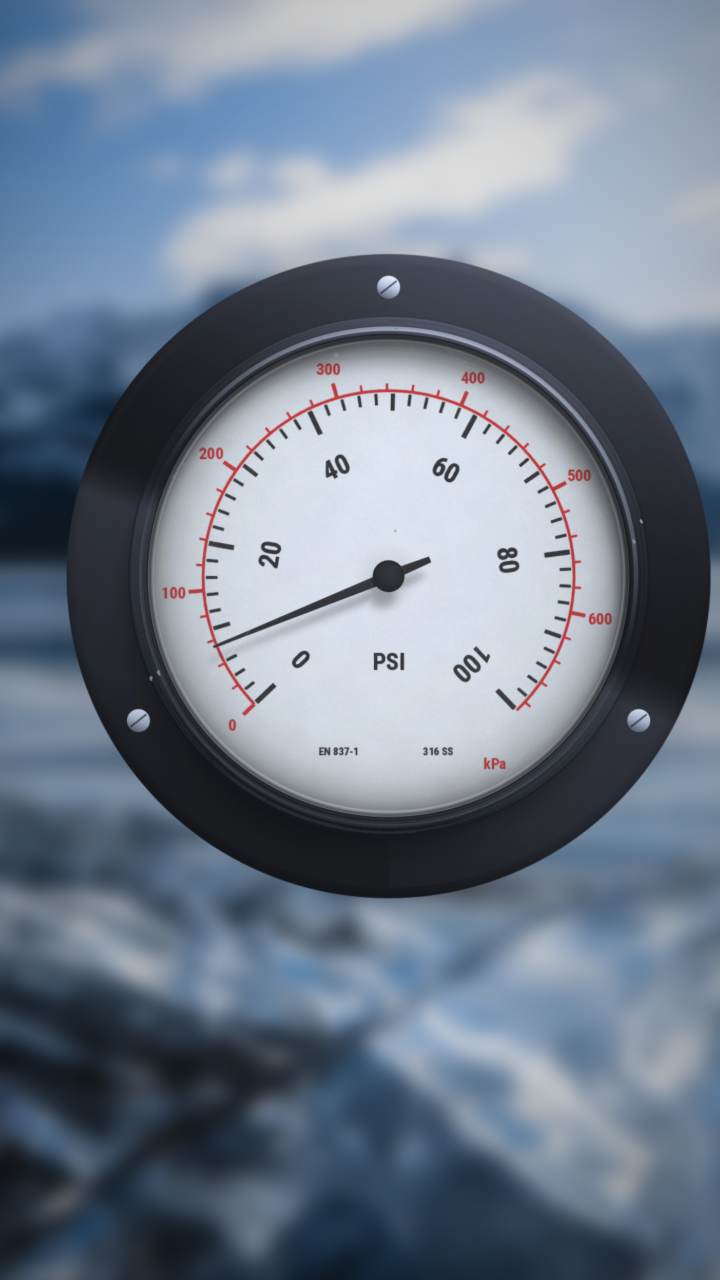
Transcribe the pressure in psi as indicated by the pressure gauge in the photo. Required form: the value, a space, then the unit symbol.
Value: 8 psi
